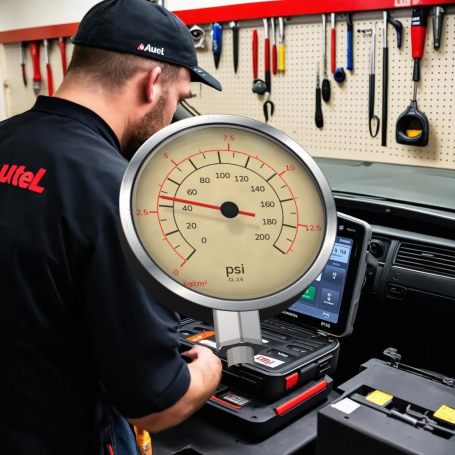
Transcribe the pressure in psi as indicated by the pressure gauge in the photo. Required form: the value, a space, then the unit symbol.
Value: 45 psi
